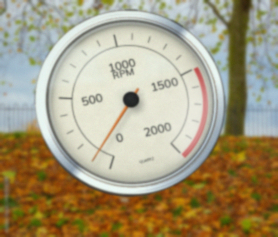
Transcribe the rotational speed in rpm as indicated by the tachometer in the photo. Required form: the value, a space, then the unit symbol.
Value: 100 rpm
